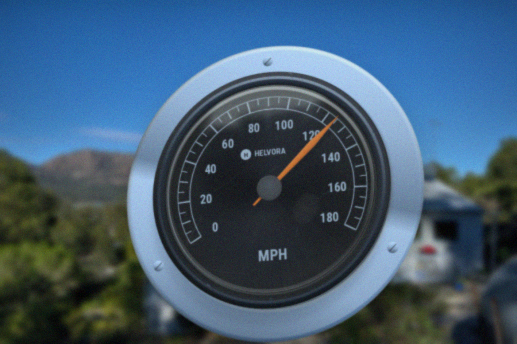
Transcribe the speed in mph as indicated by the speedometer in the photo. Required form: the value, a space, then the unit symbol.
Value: 125 mph
